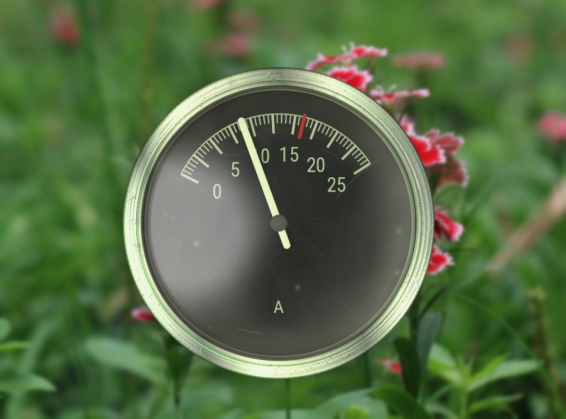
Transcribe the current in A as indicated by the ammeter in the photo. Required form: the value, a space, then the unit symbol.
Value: 9 A
